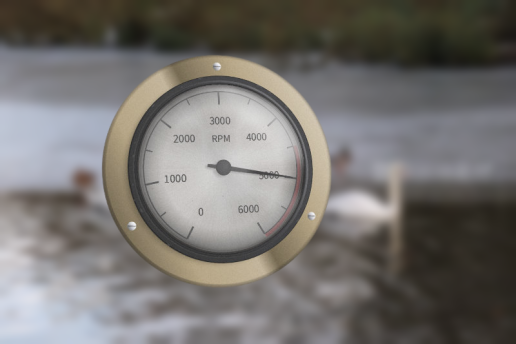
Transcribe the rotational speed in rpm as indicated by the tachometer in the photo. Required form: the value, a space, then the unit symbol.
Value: 5000 rpm
